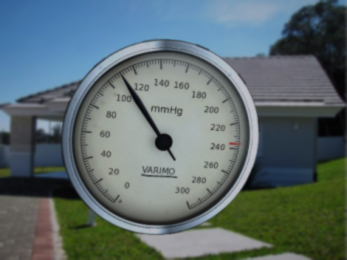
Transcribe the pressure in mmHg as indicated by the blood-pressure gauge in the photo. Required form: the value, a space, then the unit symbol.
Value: 110 mmHg
